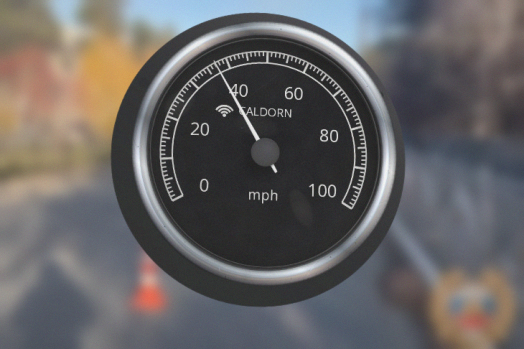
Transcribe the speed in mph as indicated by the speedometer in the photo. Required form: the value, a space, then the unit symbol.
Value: 37 mph
